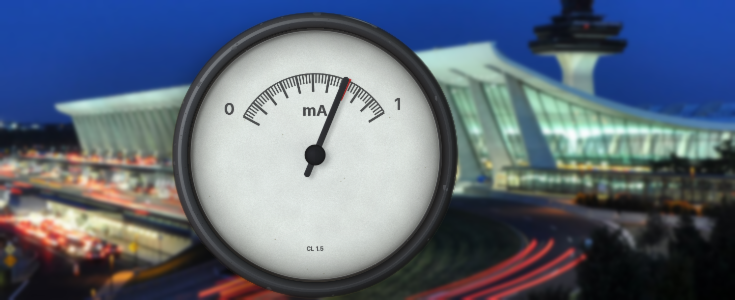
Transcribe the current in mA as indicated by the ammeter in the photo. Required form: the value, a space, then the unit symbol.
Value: 0.7 mA
